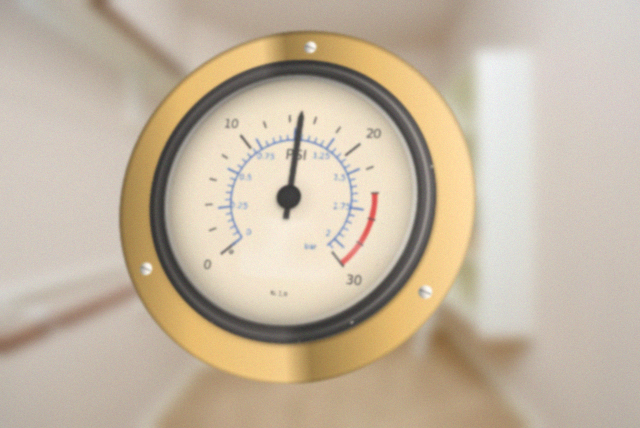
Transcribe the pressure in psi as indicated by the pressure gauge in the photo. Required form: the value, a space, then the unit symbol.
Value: 15 psi
